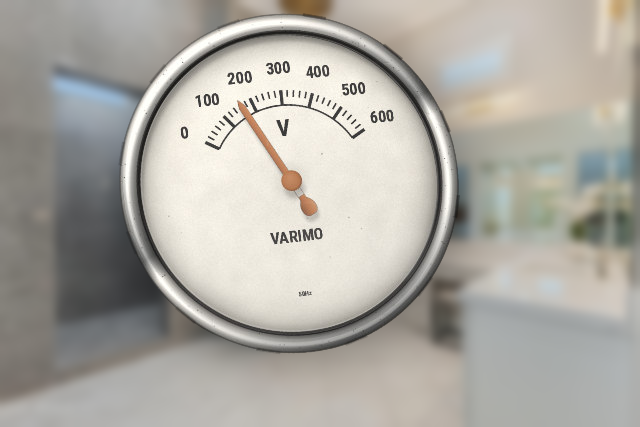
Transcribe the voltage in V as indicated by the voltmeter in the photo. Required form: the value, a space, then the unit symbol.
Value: 160 V
